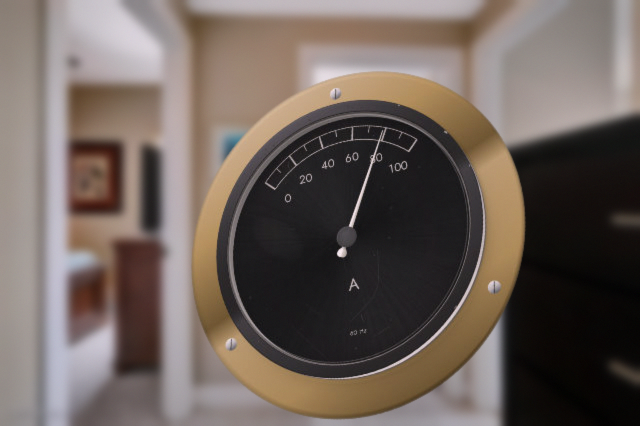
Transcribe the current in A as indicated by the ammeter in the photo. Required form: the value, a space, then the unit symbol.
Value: 80 A
